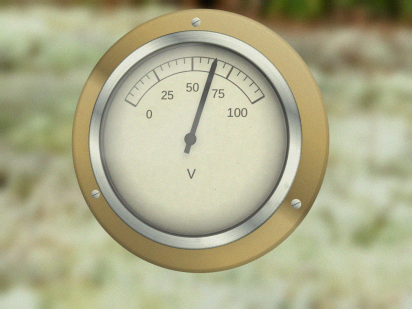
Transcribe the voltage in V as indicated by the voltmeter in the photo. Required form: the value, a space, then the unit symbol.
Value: 65 V
